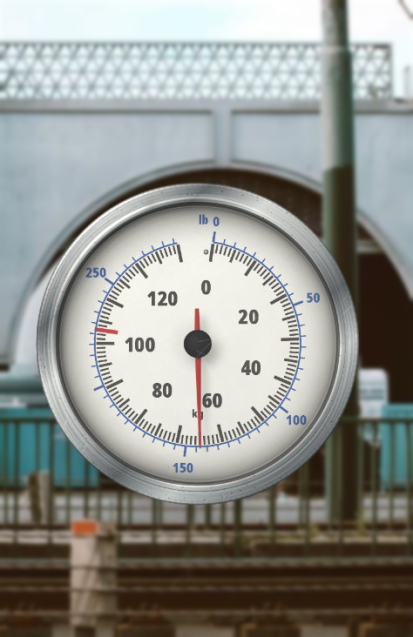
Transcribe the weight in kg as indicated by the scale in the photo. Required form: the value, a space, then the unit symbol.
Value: 65 kg
